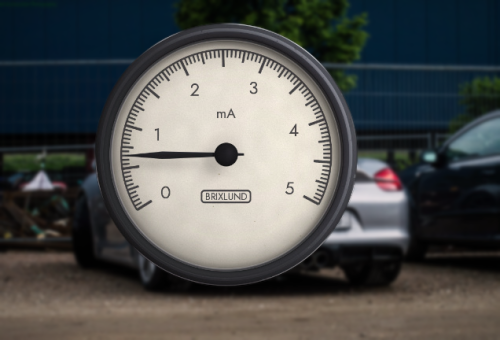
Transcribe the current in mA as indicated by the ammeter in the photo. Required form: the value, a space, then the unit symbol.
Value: 0.65 mA
